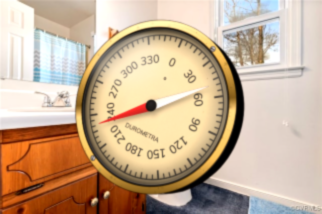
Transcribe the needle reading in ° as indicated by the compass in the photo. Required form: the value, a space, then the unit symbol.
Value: 230 °
